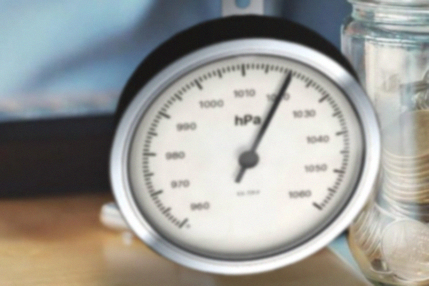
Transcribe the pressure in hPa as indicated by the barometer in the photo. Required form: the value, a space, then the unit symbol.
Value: 1020 hPa
